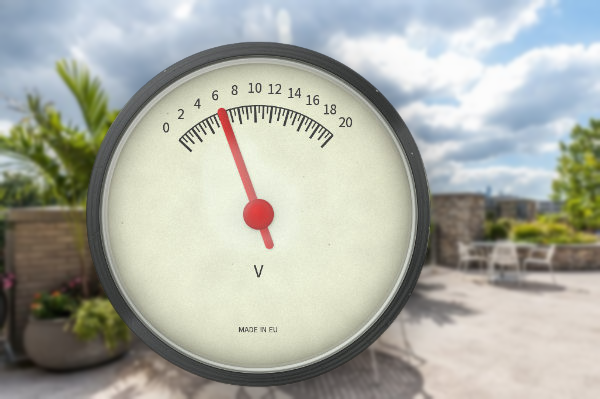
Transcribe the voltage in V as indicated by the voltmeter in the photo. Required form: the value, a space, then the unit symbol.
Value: 6 V
